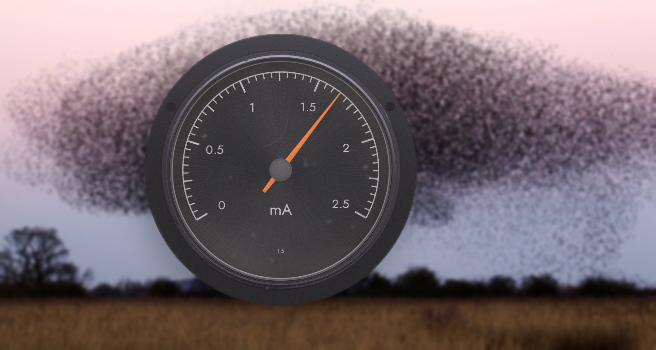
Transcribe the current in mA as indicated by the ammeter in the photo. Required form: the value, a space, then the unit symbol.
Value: 1.65 mA
